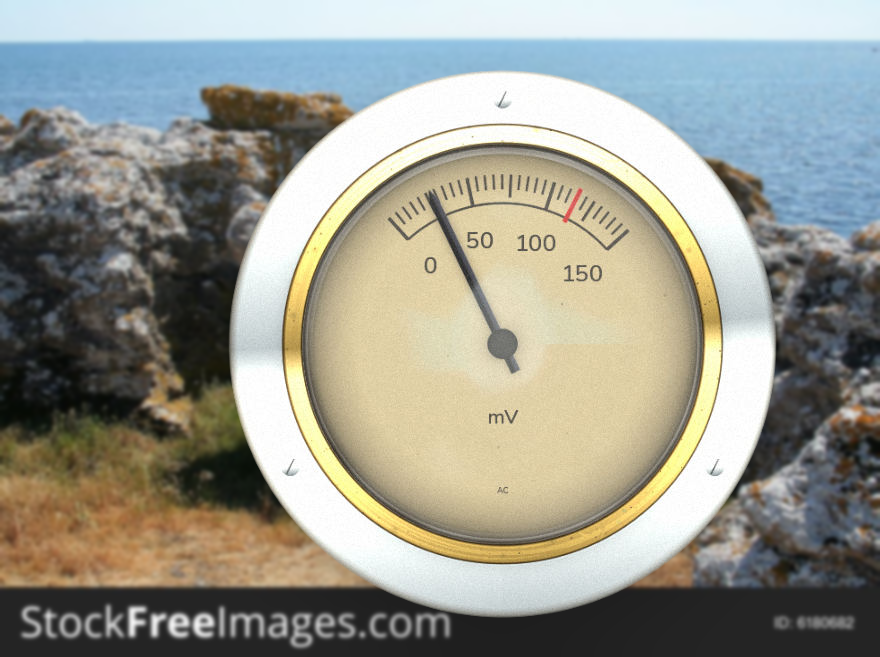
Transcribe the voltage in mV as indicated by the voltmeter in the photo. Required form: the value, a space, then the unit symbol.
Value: 27.5 mV
